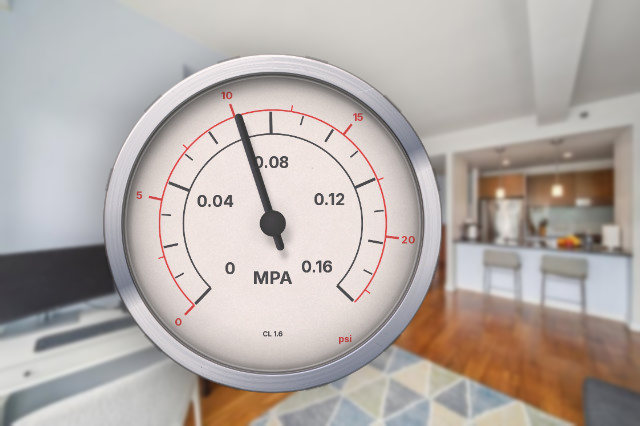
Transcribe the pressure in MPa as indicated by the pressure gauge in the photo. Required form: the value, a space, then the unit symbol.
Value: 0.07 MPa
